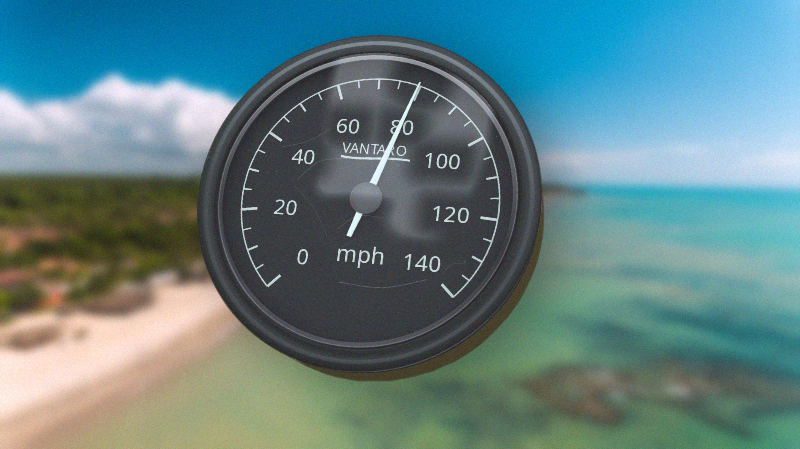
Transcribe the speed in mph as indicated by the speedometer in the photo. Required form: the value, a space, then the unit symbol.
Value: 80 mph
